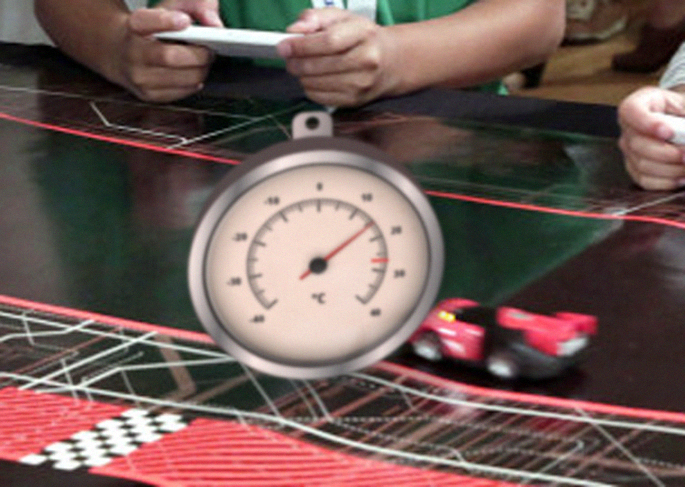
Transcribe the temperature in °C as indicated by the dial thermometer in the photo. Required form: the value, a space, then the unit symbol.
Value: 15 °C
